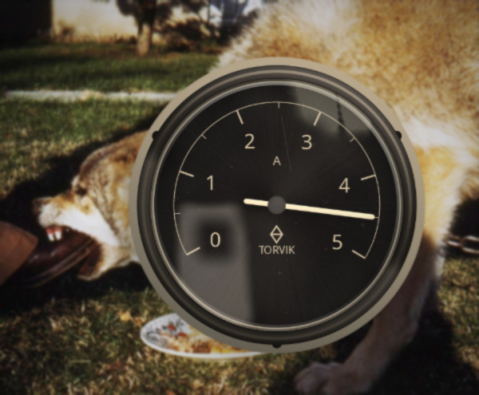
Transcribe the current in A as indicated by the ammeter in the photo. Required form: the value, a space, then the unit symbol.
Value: 4.5 A
